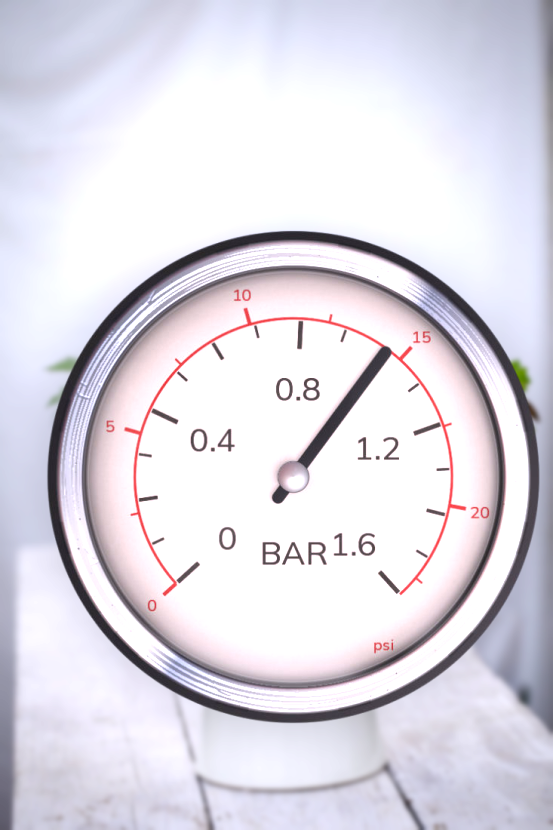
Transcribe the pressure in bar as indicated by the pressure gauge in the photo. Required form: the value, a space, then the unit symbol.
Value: 1 bar
